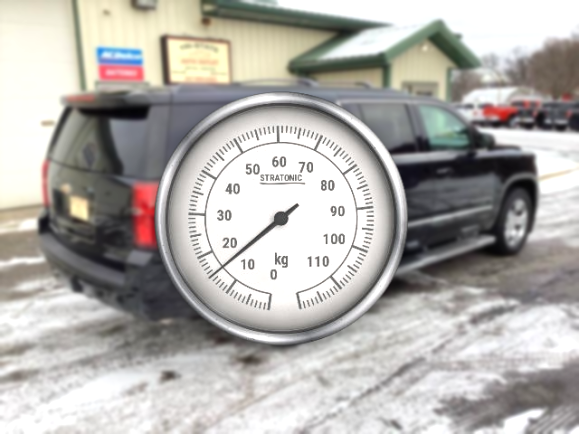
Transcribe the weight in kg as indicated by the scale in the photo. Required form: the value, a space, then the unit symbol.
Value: 15 kg
